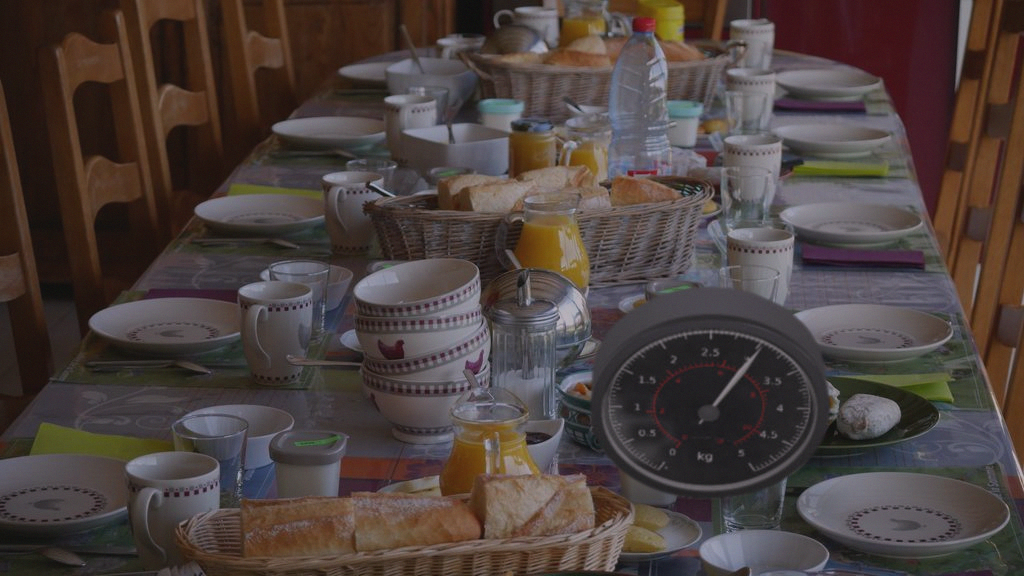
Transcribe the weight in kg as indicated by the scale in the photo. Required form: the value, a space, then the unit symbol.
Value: 3 kg
